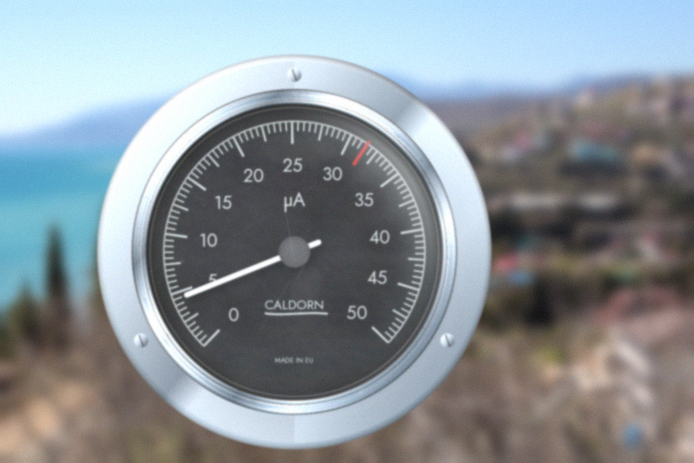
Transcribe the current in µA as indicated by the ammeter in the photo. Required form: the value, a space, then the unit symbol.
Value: 4.5 µA
